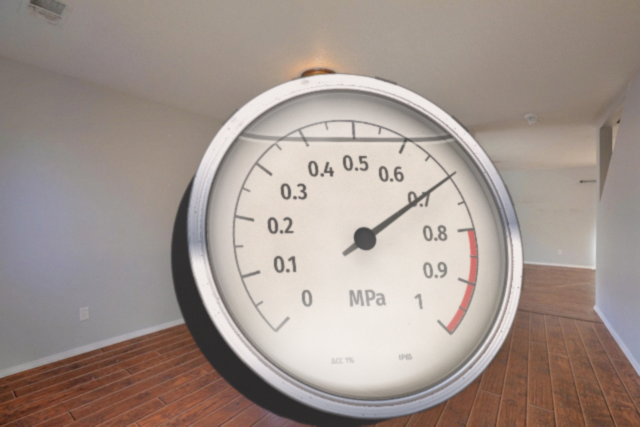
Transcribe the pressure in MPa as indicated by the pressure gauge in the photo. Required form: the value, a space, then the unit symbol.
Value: 0.7 MPa
